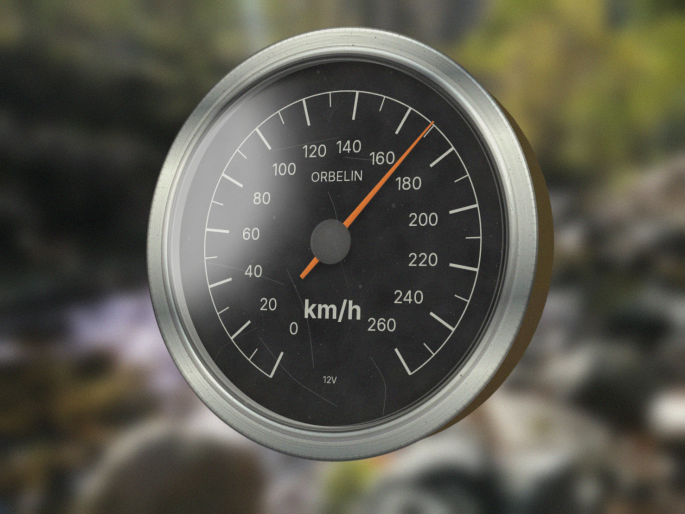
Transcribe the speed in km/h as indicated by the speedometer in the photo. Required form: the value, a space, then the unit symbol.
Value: 170 km/h
